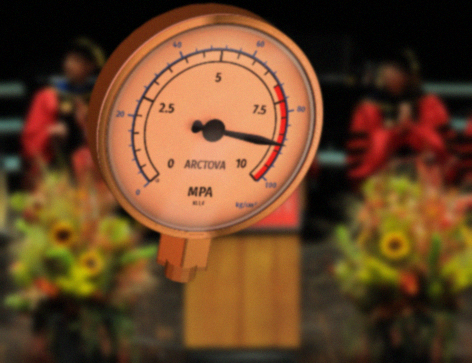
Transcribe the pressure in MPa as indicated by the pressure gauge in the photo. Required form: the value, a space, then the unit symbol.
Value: 8.75 MPa
